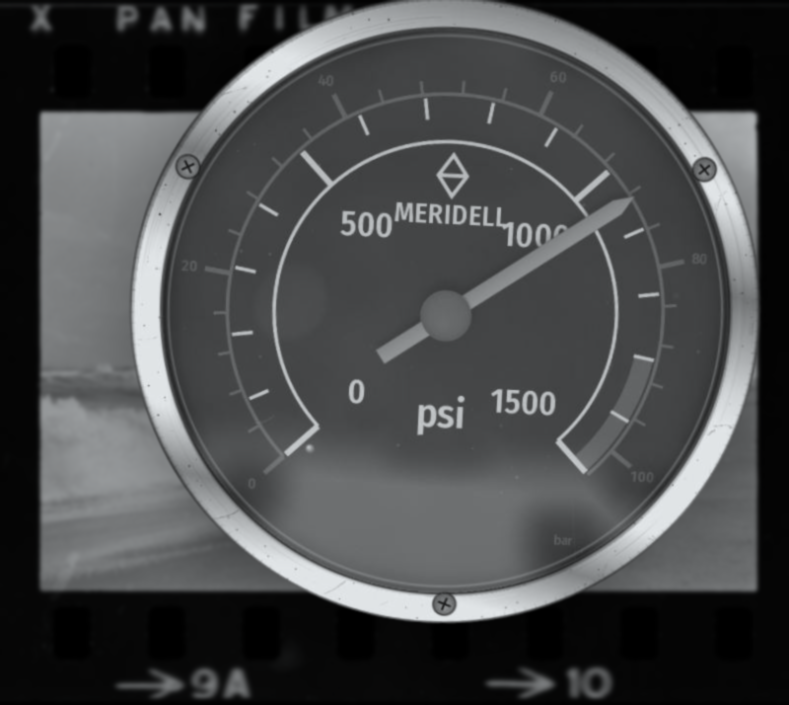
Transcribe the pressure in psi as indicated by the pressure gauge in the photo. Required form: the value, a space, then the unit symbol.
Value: 1050 psi
